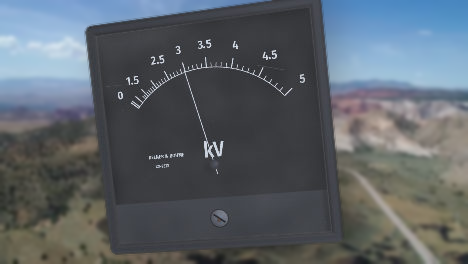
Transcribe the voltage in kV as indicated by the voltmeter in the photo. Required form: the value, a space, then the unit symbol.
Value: 3 kV
